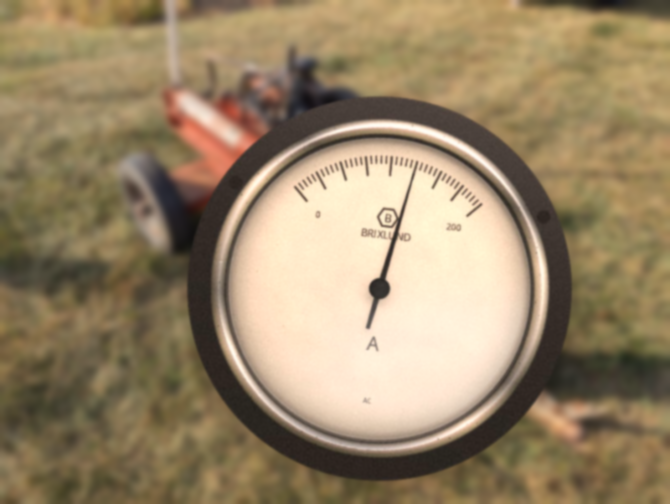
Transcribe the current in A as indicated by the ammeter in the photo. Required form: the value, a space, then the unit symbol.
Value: 125 A
